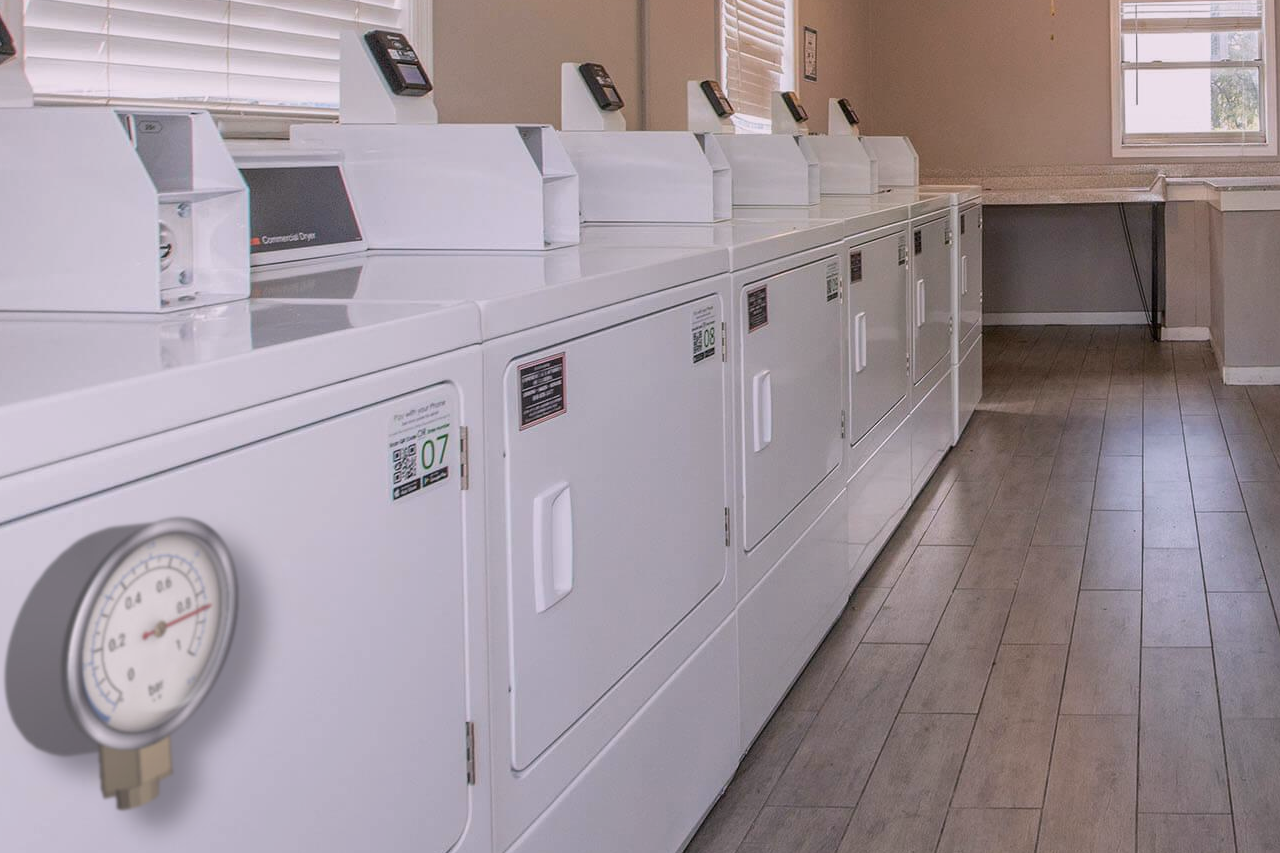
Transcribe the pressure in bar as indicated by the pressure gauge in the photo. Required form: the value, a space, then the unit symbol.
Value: 0.85 bar
